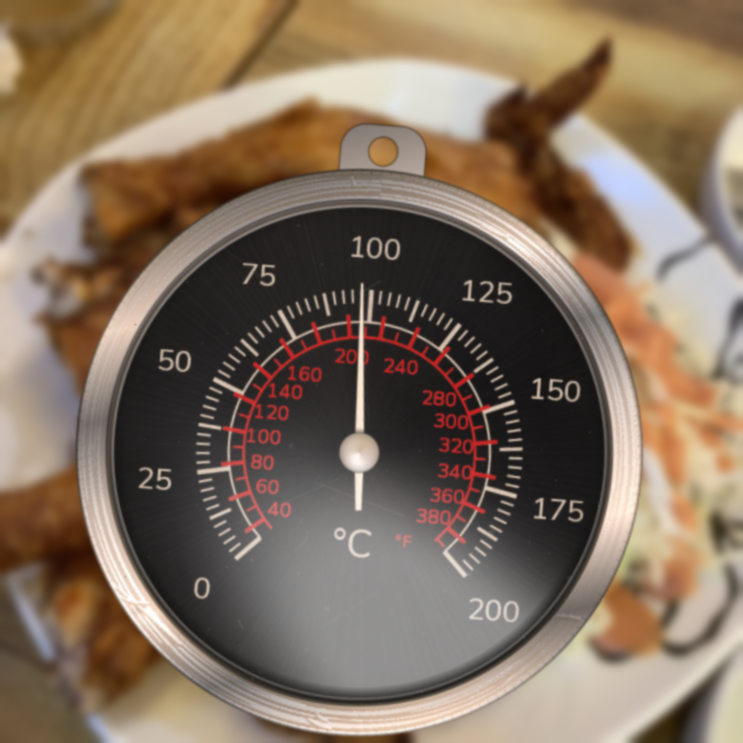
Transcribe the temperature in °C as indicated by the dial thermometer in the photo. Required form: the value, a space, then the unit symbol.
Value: 97.5 °C
